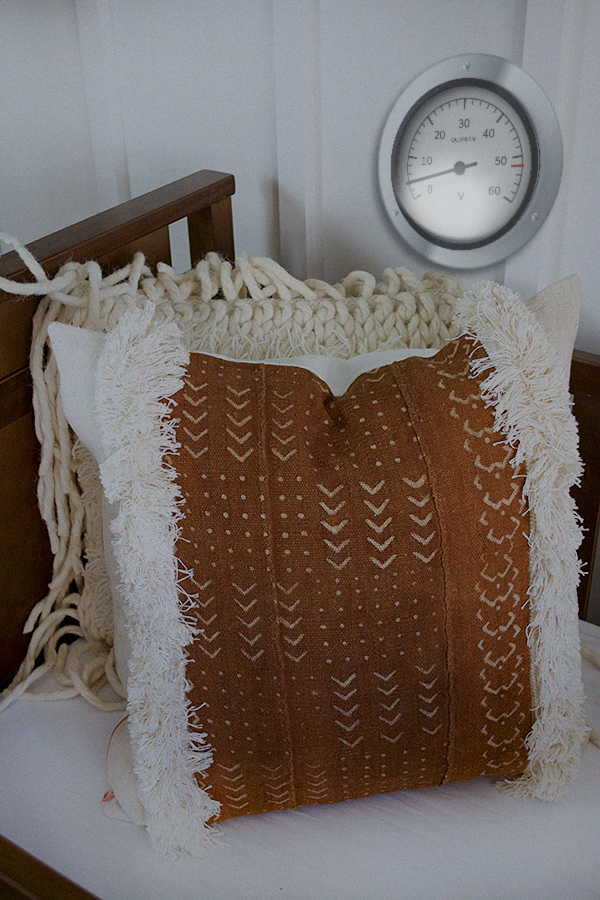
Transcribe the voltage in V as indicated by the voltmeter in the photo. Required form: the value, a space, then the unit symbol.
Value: 4 V
